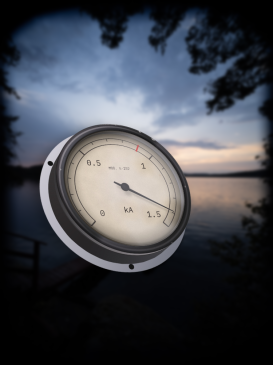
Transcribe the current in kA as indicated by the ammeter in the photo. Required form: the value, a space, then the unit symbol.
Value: 1.4 kA
